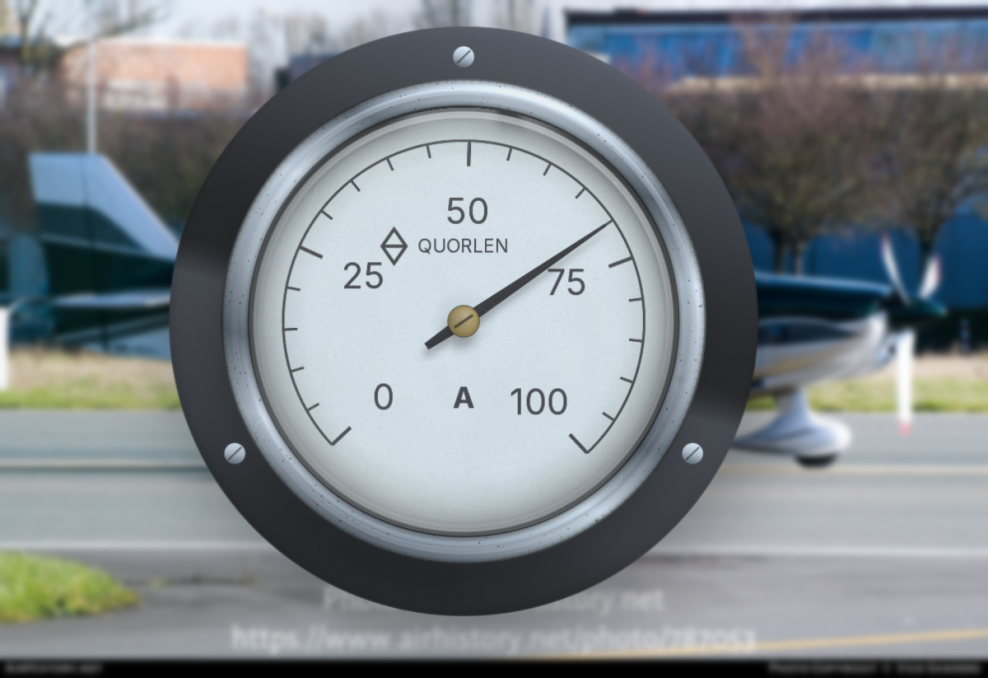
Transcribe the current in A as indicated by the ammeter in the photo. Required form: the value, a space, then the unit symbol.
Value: 70 A
